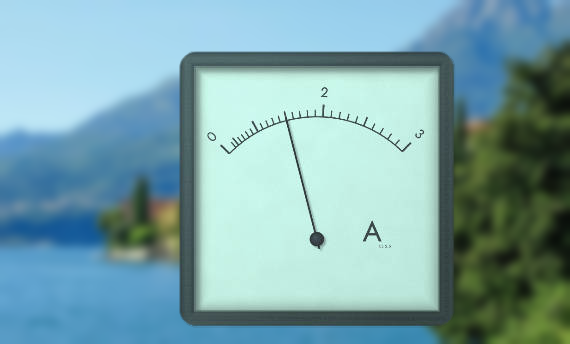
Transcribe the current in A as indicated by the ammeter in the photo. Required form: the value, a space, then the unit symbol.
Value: 1.5 A
